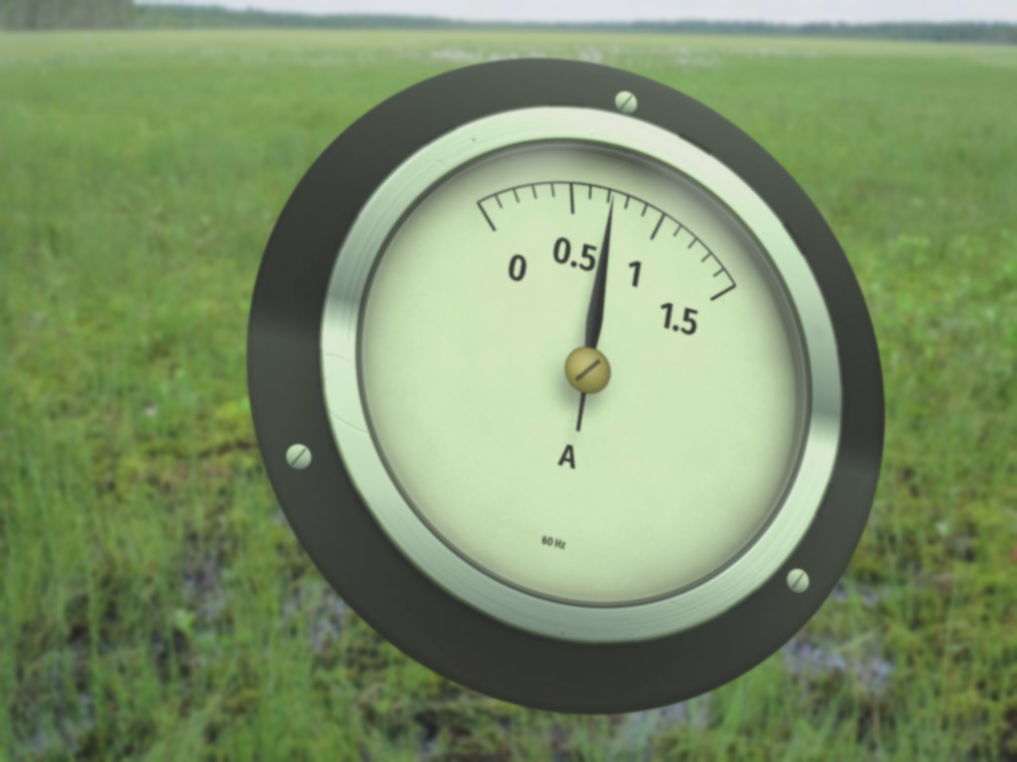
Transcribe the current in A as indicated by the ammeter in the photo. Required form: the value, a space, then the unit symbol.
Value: 0.7 A
